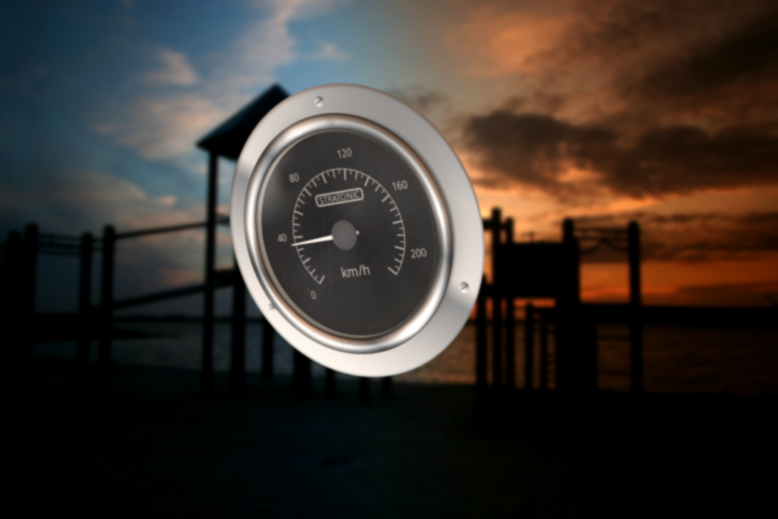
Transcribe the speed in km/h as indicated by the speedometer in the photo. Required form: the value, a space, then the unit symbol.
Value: 35 km/h
